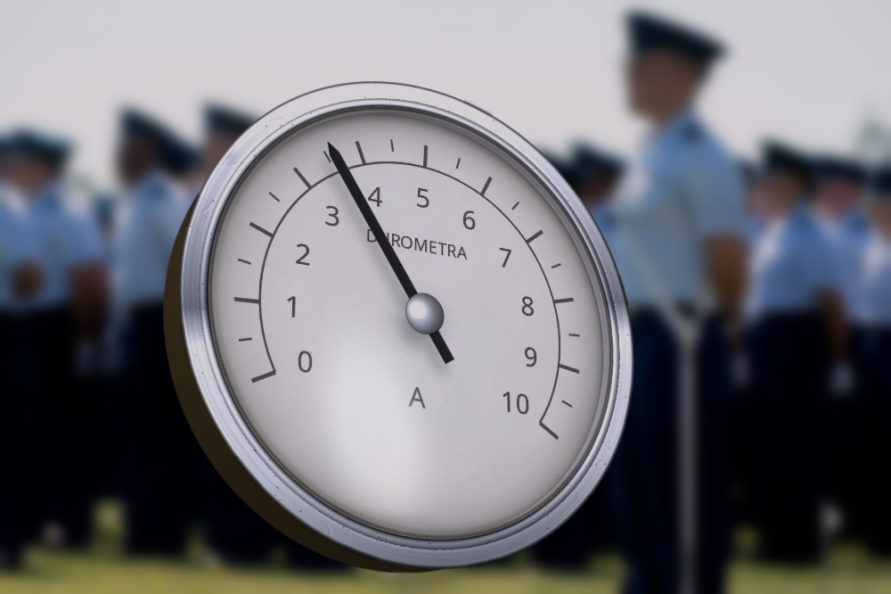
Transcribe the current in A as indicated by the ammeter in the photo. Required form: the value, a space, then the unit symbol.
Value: 3.5 A
